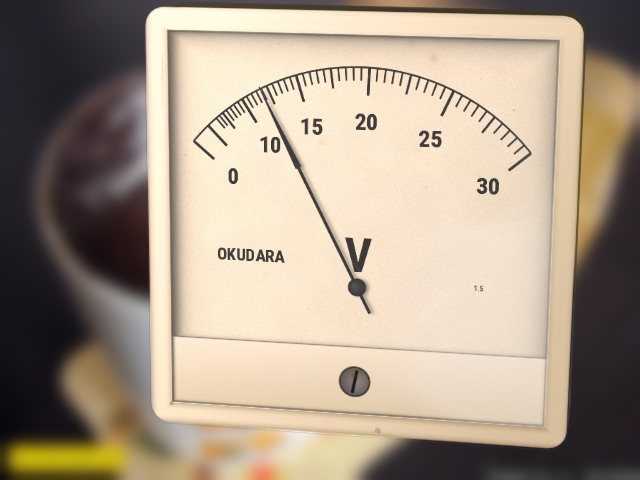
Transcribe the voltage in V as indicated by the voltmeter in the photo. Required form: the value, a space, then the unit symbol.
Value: 12 V
